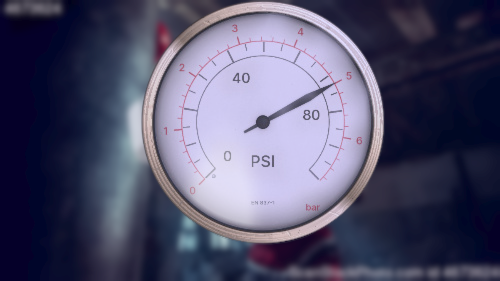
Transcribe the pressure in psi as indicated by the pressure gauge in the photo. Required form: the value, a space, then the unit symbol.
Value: 72.5 psi
